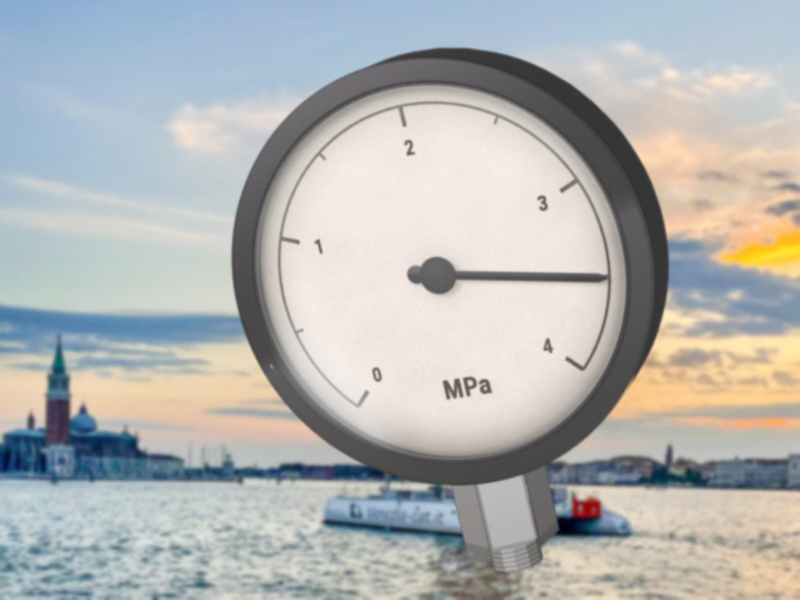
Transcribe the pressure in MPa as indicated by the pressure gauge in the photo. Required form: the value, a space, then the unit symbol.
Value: 3.5 MPa
